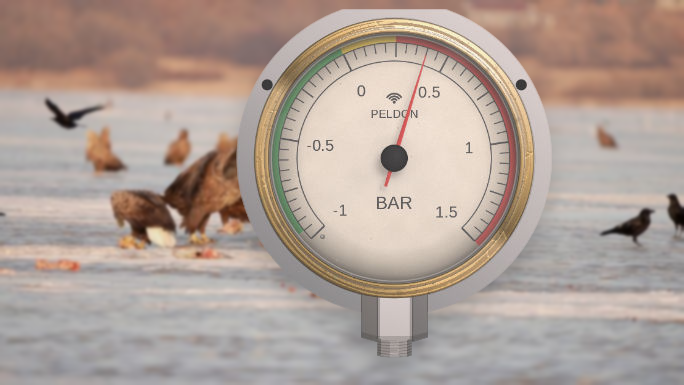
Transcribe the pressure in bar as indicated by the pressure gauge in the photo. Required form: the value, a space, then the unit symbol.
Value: 0.4 bar
